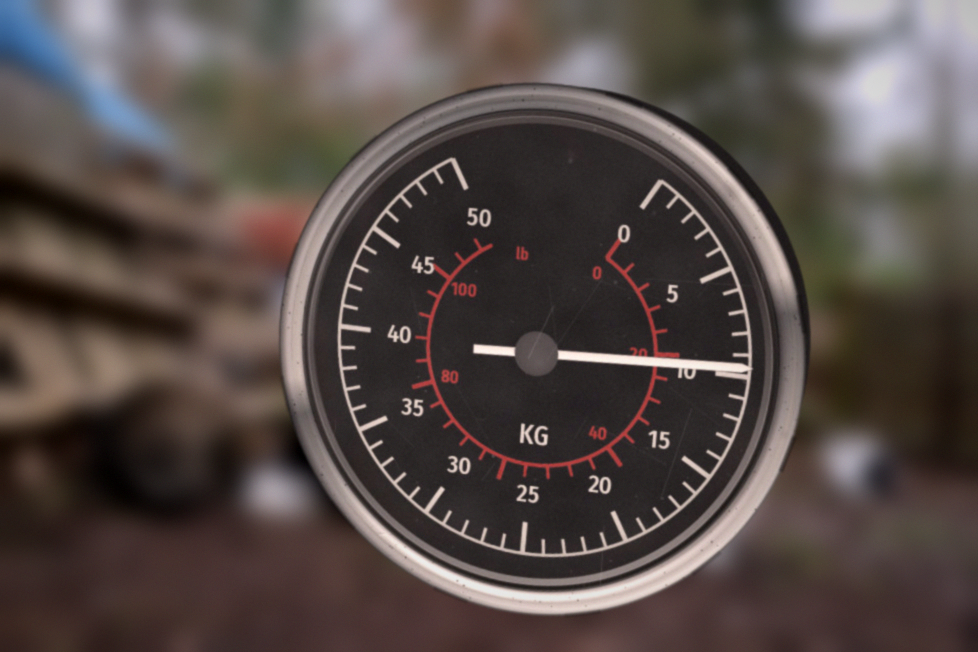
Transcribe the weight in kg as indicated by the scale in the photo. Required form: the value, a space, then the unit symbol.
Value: 9.5 kg
